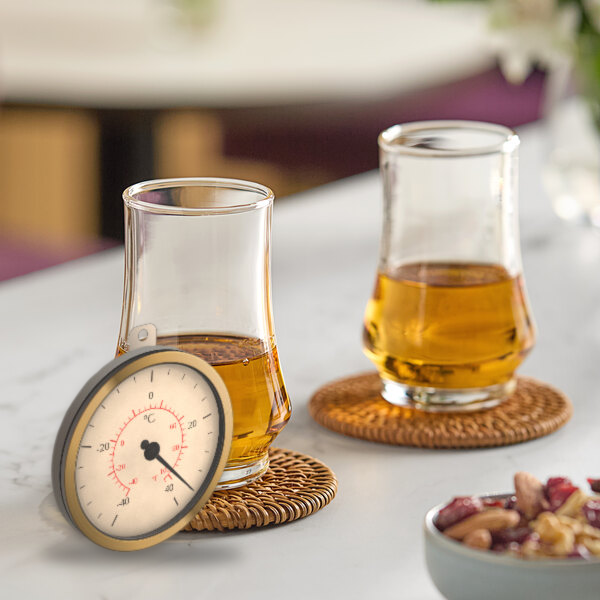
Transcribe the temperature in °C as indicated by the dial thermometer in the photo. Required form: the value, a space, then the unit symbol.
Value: 36 °C
